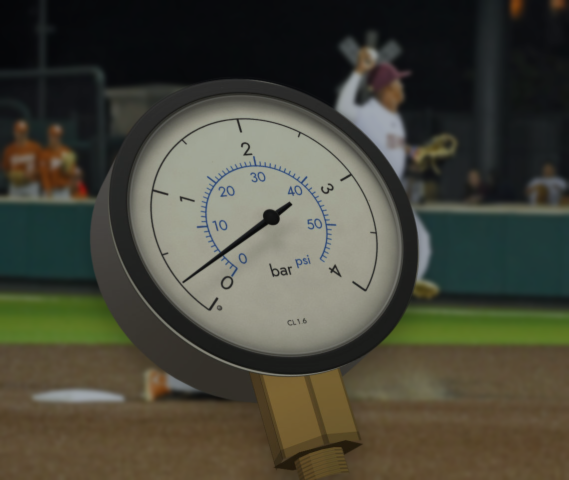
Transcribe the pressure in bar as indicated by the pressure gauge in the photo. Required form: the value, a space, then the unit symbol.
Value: 0.25 bar
